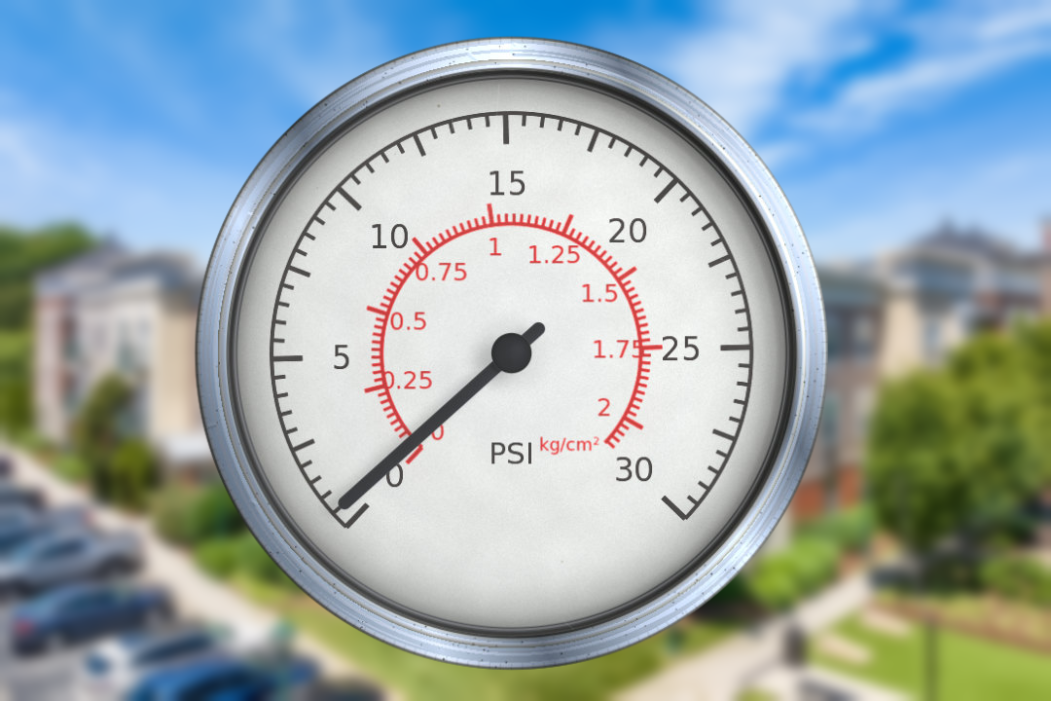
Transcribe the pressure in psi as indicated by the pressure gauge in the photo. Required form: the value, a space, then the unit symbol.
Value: 0.5 psi
